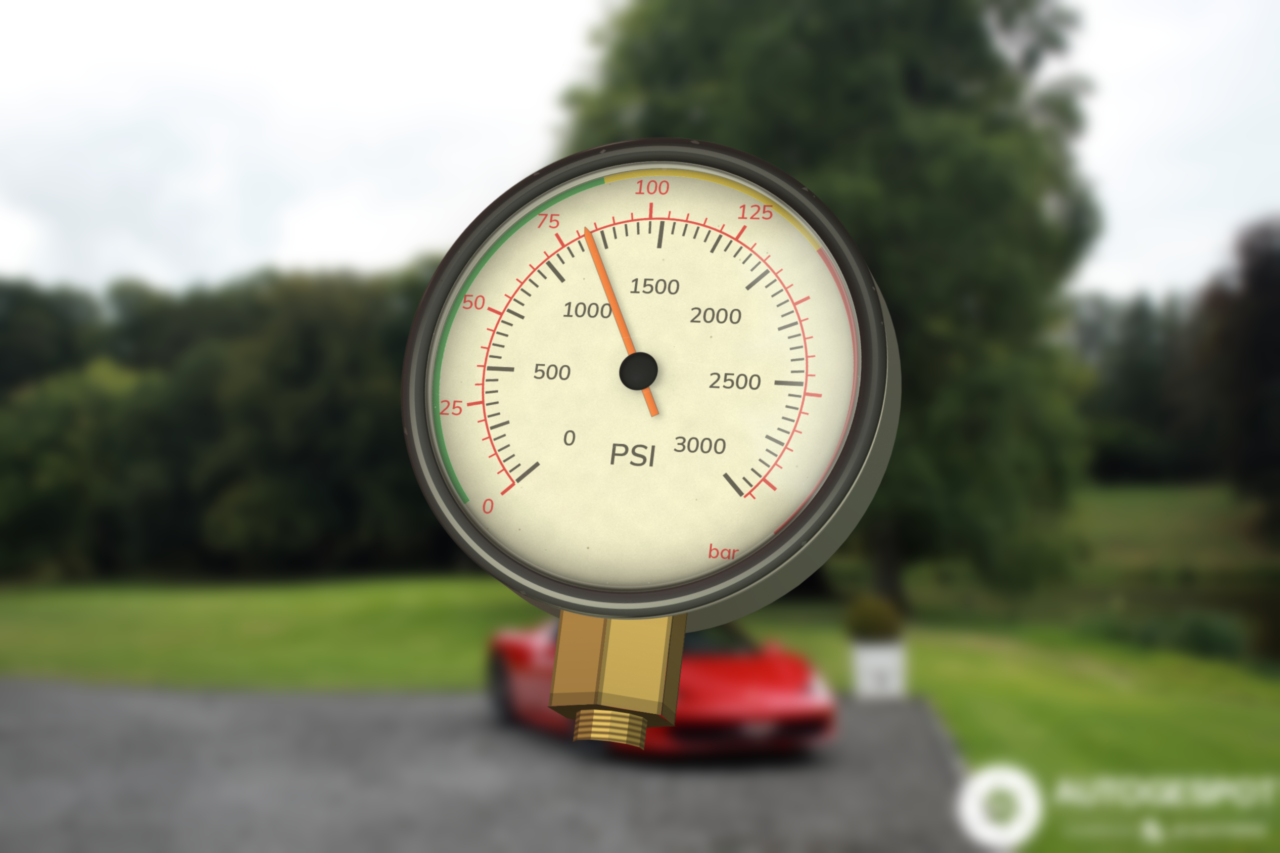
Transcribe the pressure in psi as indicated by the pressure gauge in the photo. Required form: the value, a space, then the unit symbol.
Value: 1200 psi
